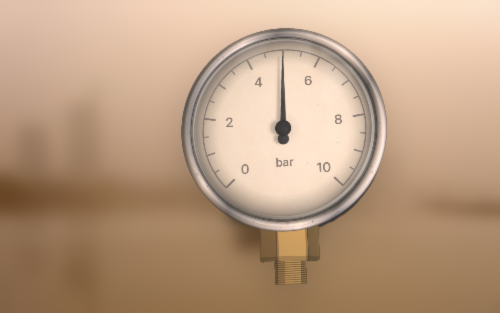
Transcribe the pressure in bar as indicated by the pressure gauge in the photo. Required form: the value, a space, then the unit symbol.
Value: 5 bar
